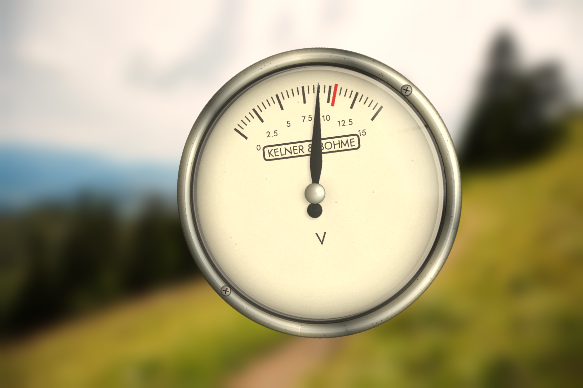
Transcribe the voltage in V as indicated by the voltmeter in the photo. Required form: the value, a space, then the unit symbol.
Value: 9 V
